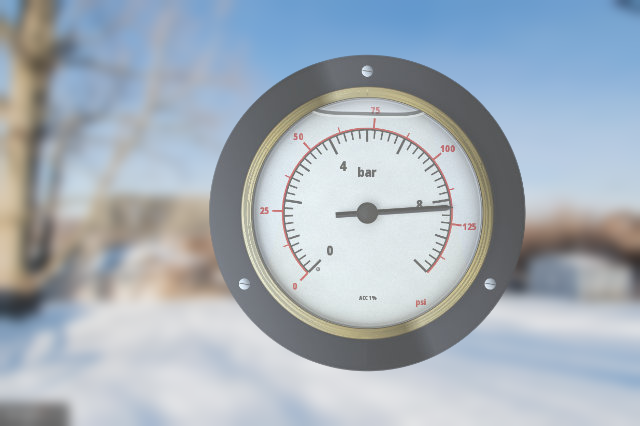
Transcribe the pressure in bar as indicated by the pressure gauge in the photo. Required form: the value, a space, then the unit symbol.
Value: 8.2 bar
